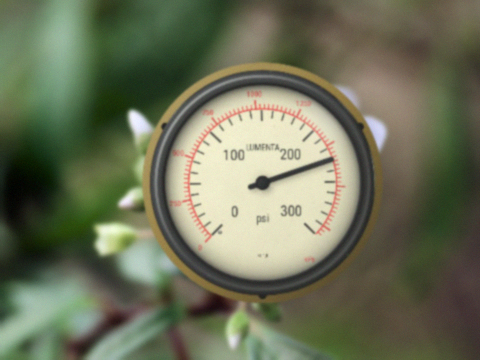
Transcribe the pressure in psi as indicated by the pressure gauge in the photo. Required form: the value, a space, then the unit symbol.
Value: 230 psi
